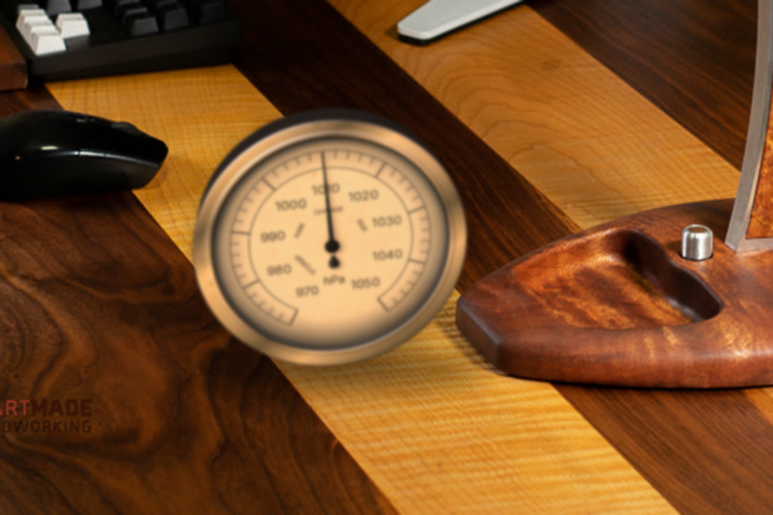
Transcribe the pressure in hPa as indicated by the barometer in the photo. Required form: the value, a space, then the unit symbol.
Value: 1010 hPa
